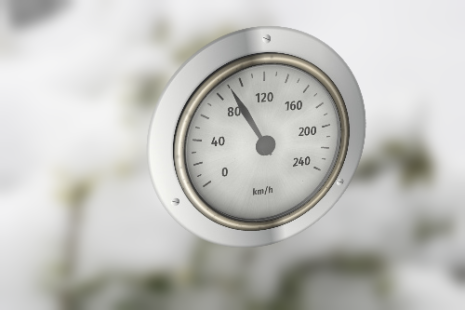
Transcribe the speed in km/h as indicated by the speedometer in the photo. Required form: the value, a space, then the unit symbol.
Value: 90 km/h
